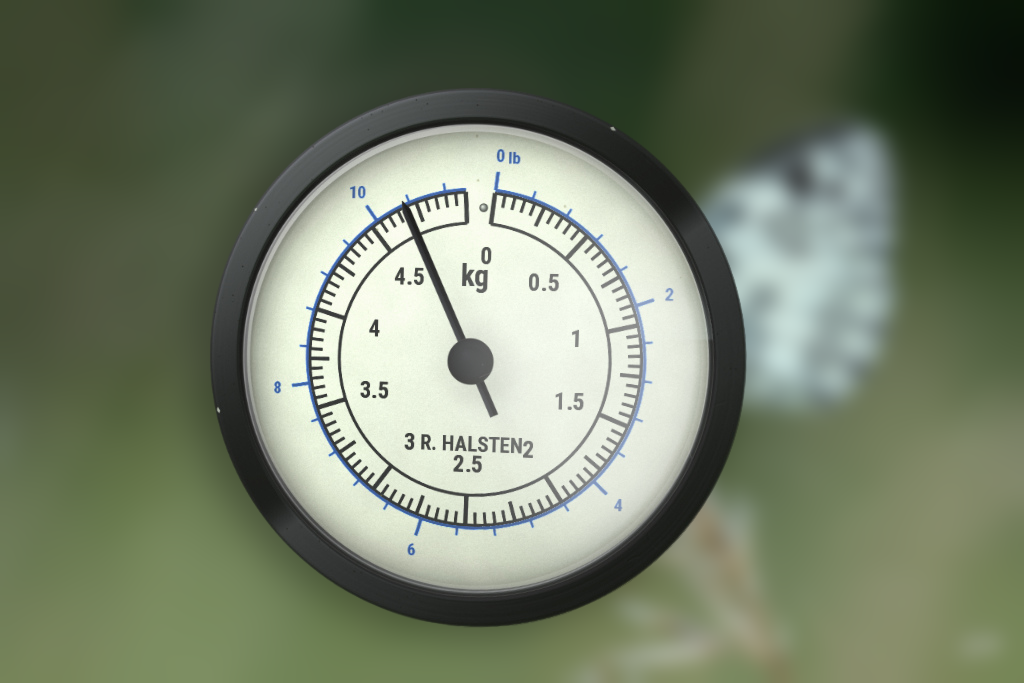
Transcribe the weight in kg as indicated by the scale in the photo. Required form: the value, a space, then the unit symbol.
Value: 4.7 kg
